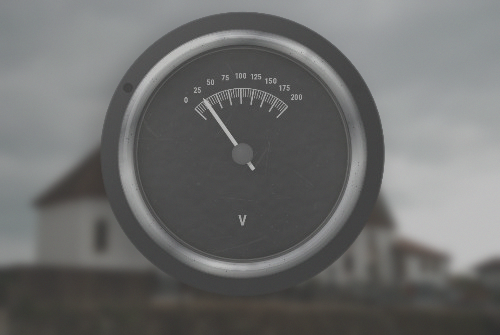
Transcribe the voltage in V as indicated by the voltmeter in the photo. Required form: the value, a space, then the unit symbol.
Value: 25 V
